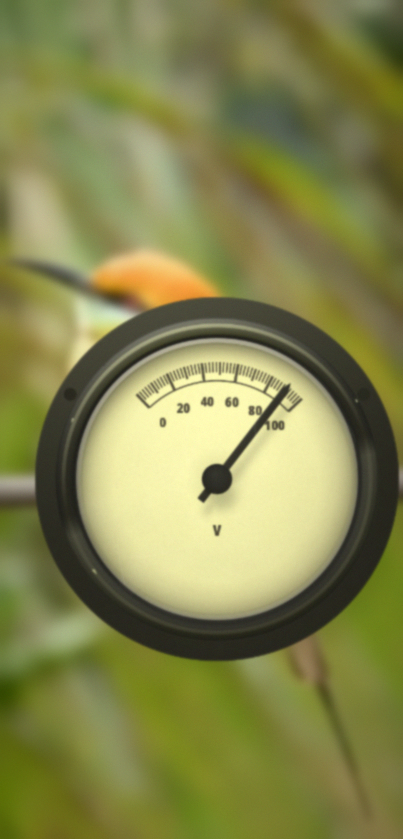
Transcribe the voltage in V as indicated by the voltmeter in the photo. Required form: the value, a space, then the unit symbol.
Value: 90 V
